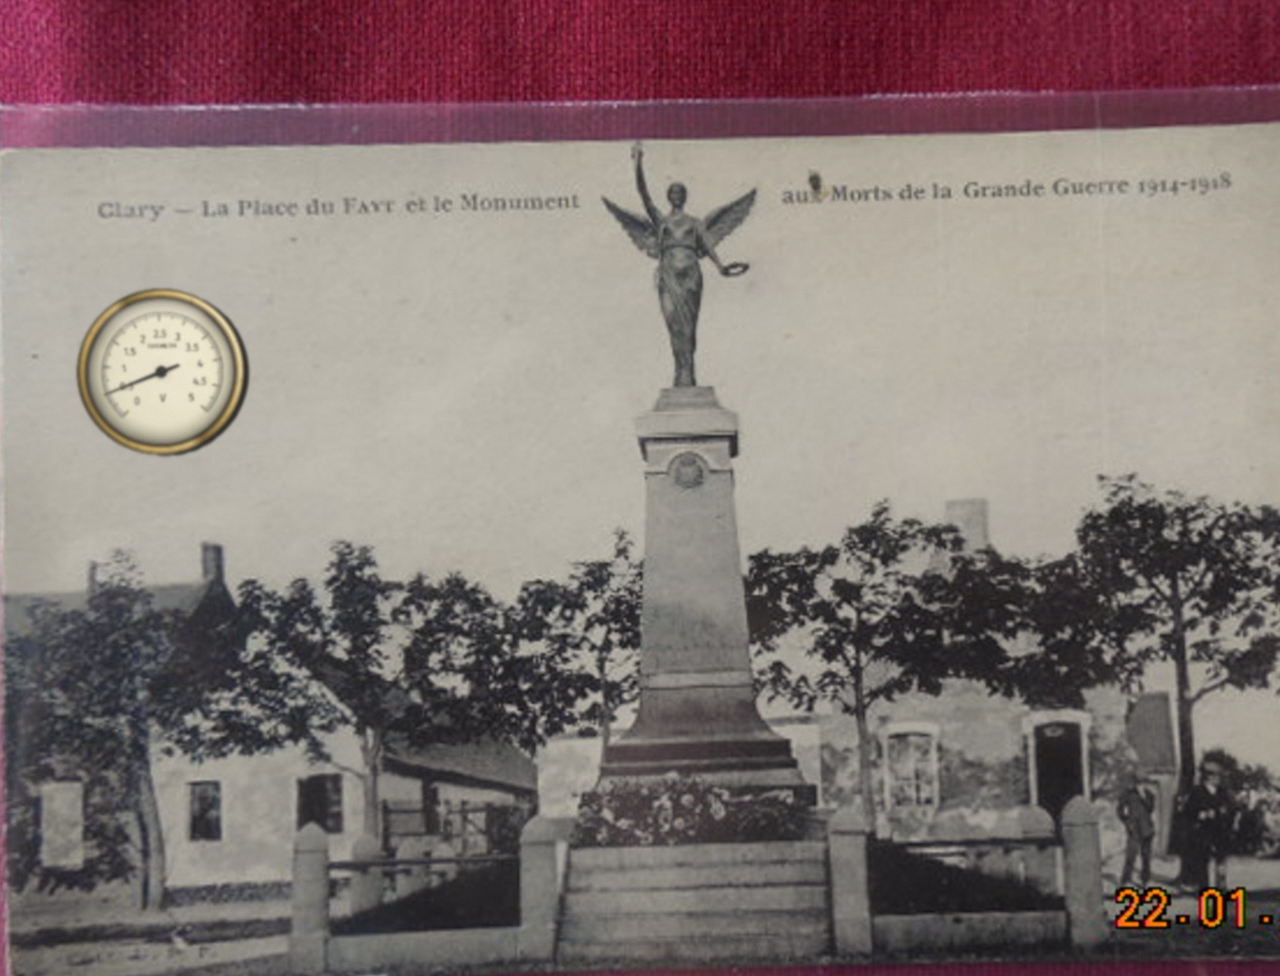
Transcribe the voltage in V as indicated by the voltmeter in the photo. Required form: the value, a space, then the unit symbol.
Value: 0.5 V
